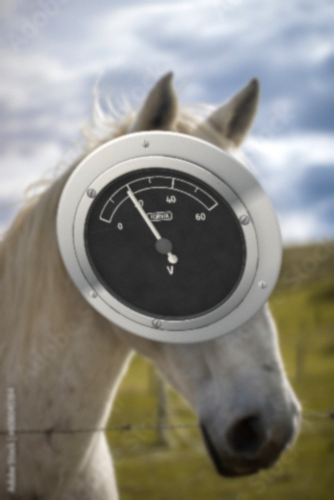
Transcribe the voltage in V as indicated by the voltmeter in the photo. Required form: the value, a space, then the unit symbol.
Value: 20 V
